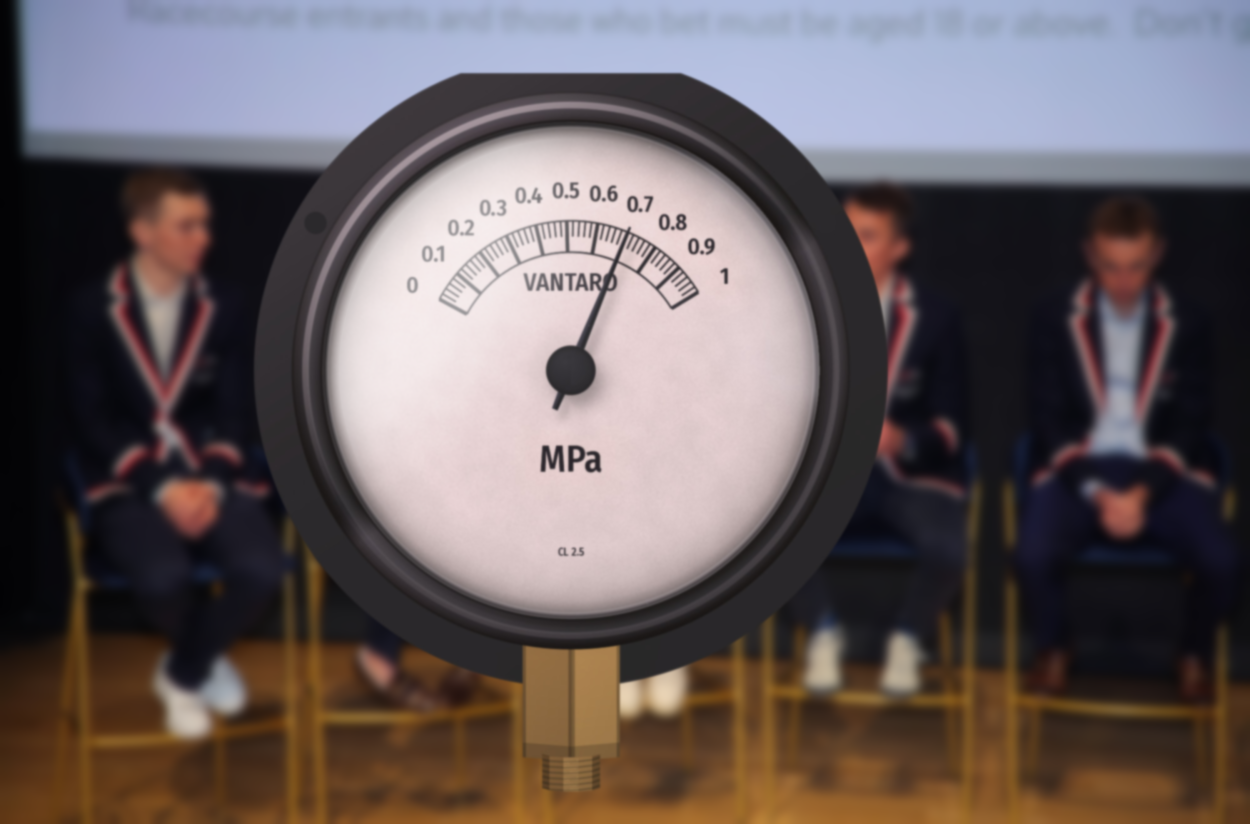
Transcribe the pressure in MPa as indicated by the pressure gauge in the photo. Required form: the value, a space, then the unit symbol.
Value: 0.7 MPa
